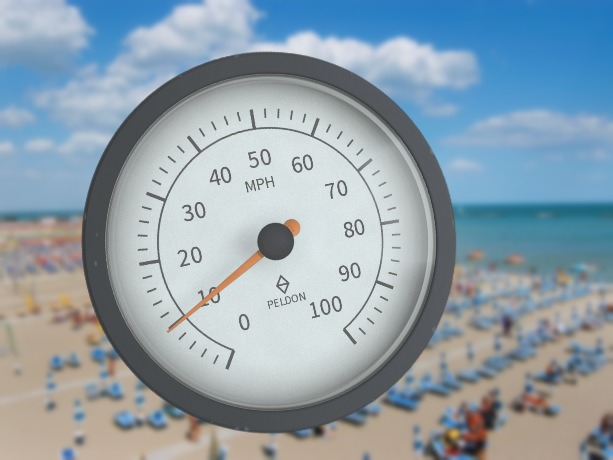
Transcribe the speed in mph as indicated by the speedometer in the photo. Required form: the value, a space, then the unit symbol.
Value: 10 mph
